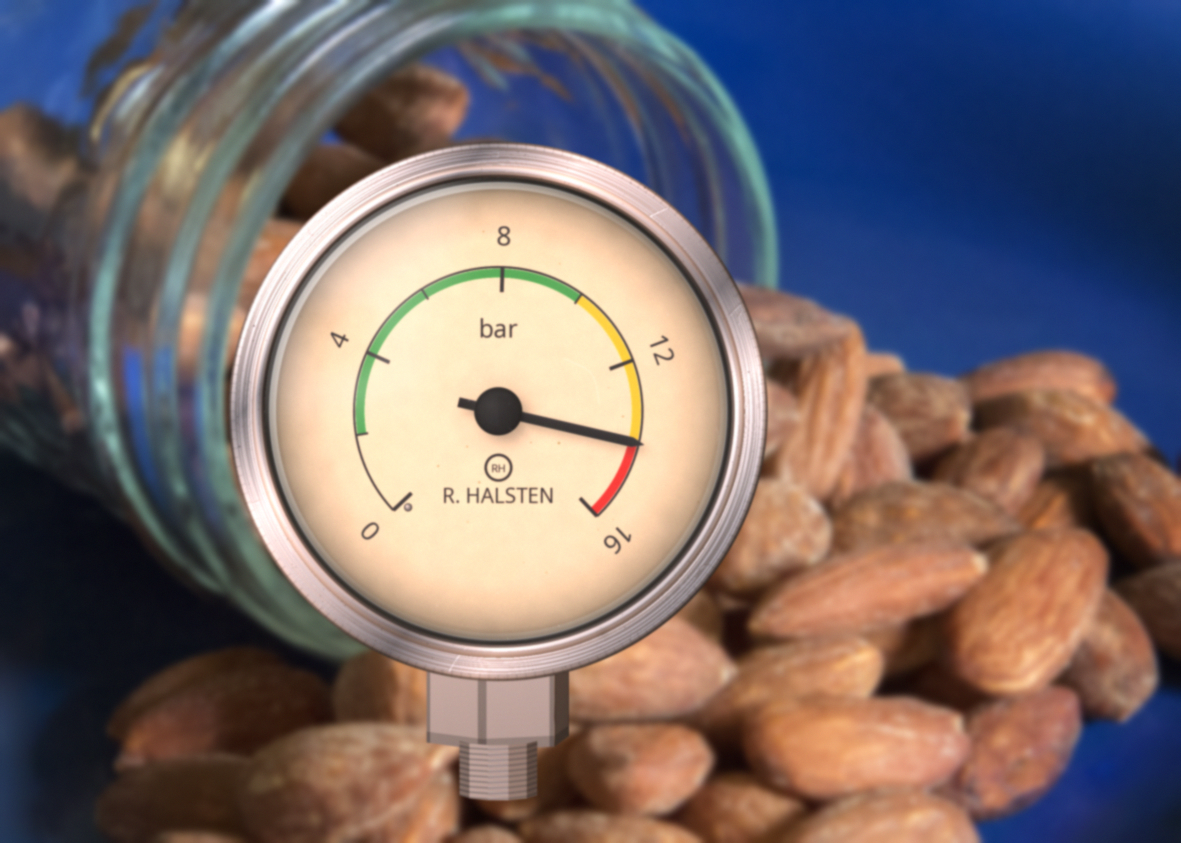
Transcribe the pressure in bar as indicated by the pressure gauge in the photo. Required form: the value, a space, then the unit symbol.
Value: 14 bar
